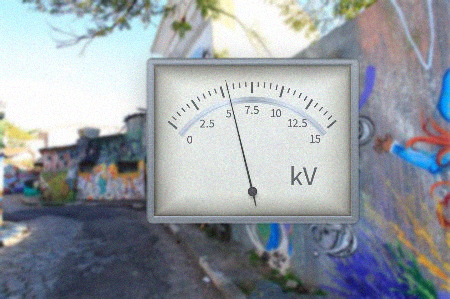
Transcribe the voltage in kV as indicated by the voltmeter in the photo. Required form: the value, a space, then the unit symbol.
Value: 5.5 kV
